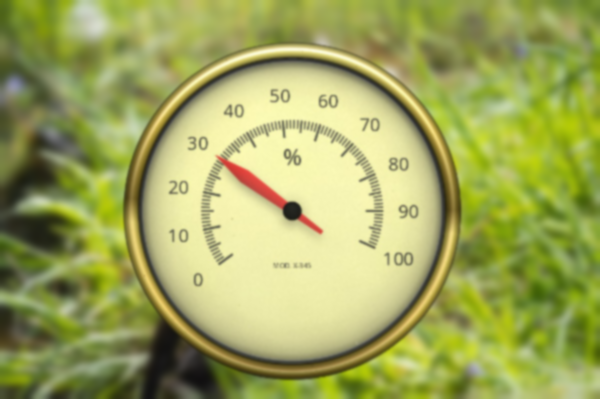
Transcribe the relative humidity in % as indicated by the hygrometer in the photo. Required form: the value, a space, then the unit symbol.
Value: 30 %
